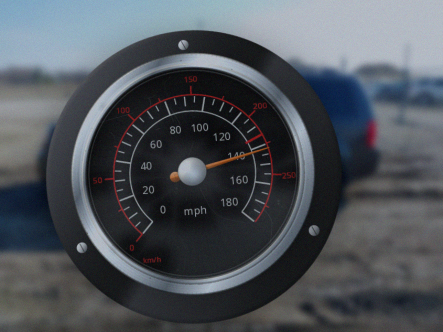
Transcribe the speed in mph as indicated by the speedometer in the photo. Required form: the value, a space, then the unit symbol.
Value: 142.5 mph
